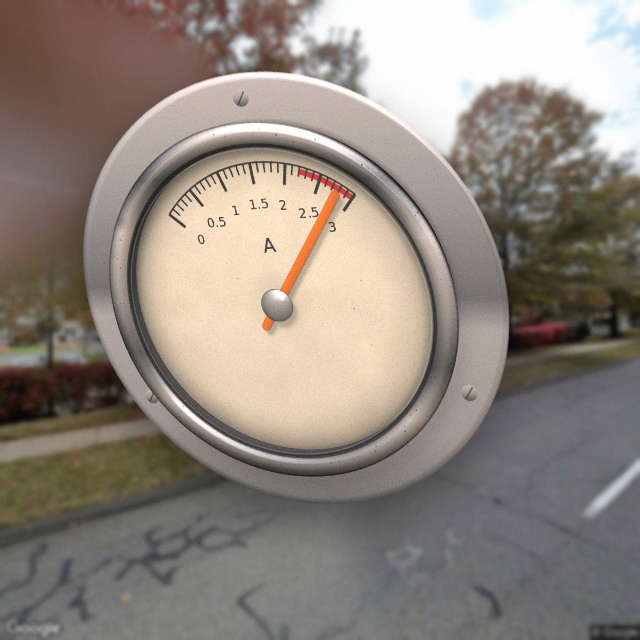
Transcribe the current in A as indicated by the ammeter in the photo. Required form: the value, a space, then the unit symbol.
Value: 2.8 A
